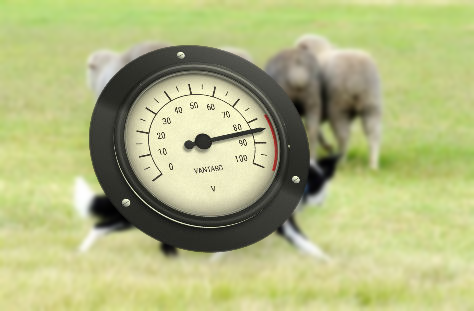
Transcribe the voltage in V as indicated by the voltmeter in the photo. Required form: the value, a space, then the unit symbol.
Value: 85 V
